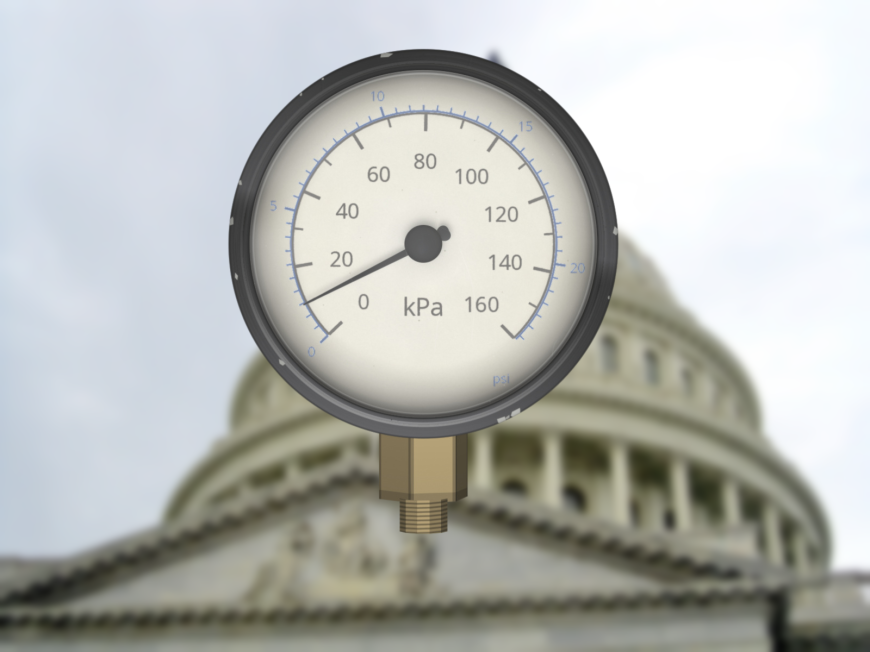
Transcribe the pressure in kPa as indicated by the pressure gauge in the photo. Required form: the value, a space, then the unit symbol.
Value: 10 kPa
